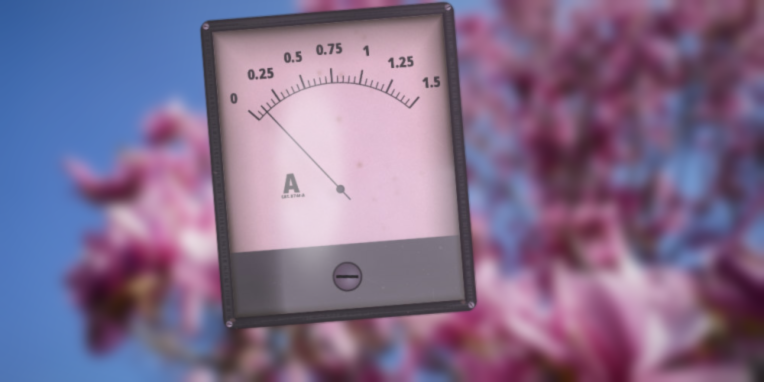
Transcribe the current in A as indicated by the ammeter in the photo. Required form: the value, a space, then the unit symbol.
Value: 0.1 A
